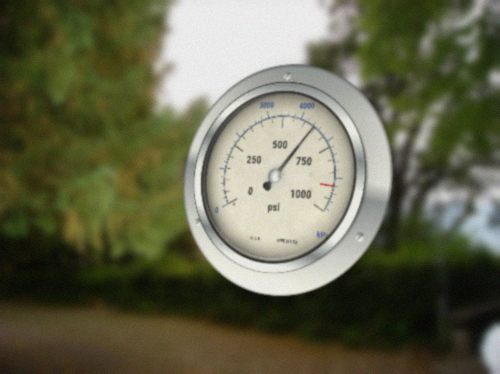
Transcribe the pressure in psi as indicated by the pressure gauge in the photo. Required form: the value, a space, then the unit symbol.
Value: 650 psi
